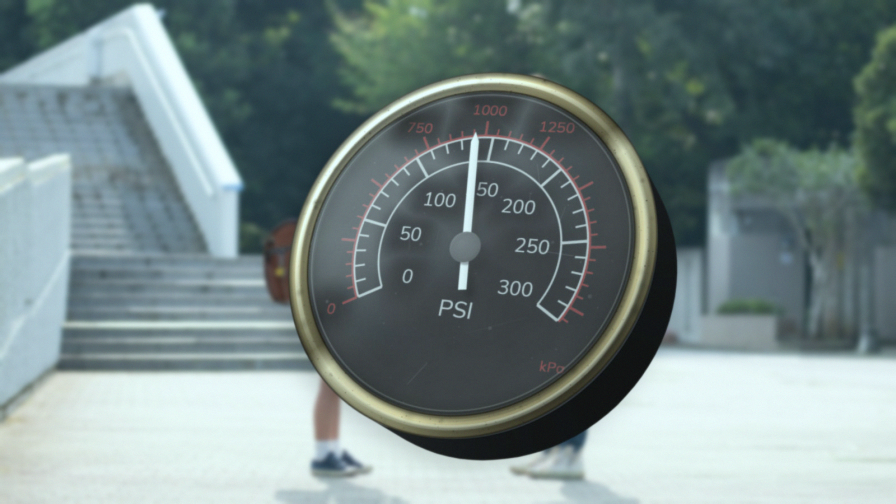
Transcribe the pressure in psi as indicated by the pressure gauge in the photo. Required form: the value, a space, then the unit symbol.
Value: 140 psi
